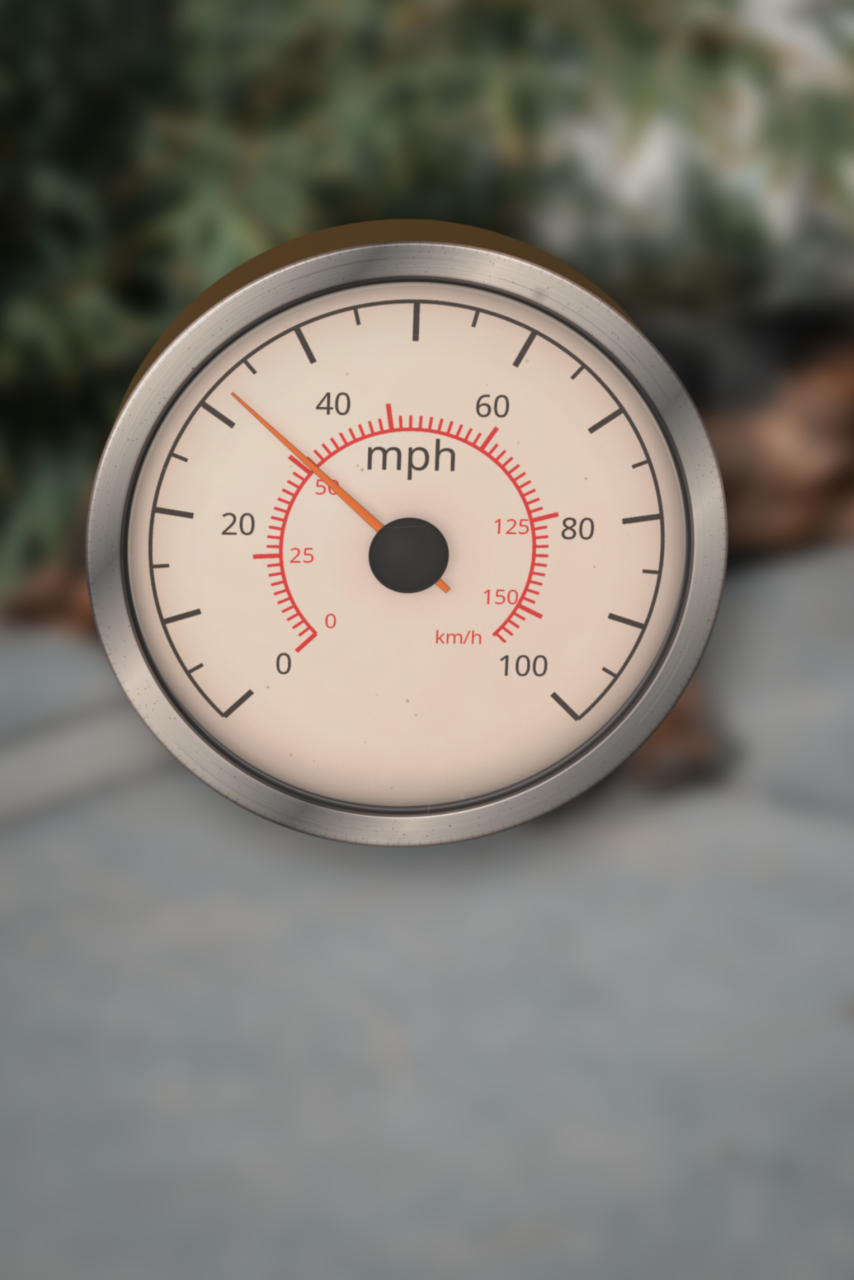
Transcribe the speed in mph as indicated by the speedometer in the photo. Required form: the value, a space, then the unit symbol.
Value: 32.5 mph
